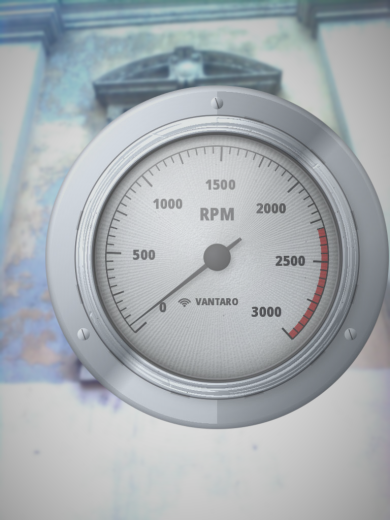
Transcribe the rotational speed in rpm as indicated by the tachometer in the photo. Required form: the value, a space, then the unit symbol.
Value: 50 rpm
